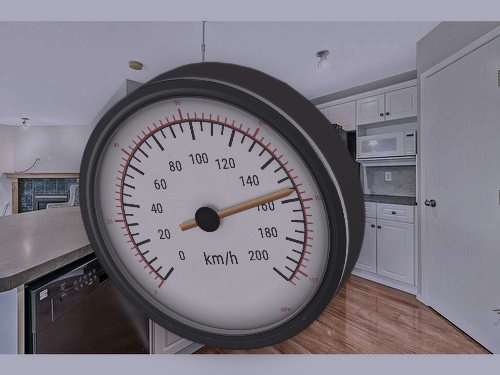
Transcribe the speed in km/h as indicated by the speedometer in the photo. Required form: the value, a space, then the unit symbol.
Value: 155 km/h
